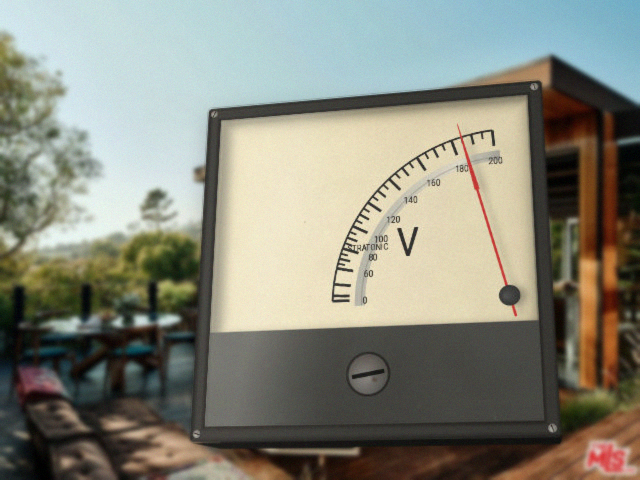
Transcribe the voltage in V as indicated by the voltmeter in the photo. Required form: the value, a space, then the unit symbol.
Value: 185 V
